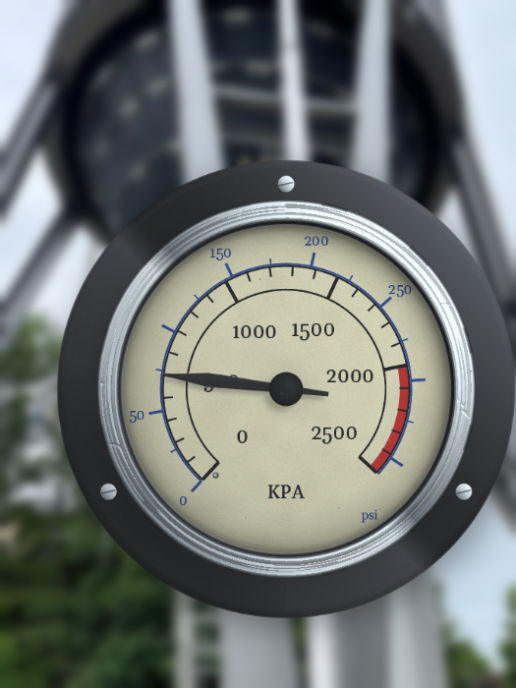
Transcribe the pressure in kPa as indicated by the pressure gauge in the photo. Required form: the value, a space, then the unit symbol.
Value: 500 kPa
